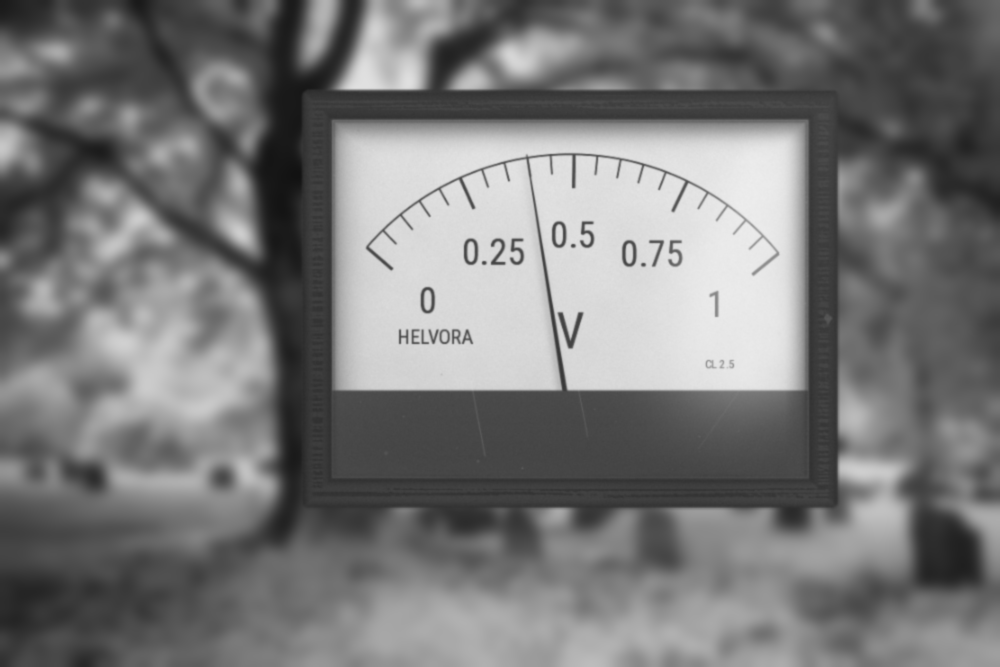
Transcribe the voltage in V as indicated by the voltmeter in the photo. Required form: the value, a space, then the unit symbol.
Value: 0.4 V
